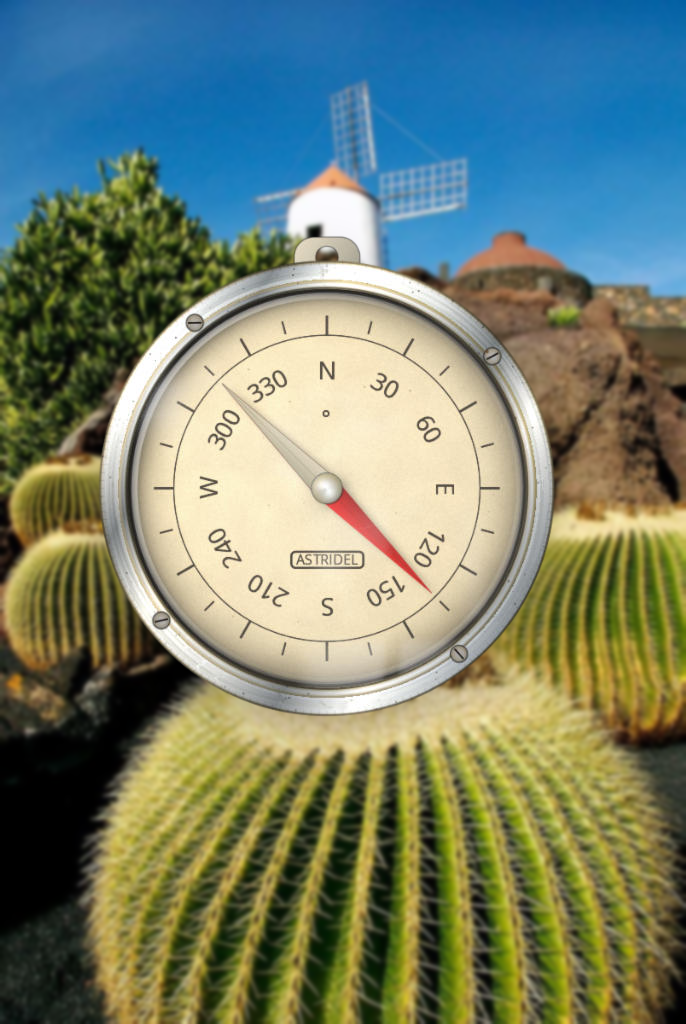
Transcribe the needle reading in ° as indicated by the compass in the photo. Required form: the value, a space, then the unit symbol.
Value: 135 °
